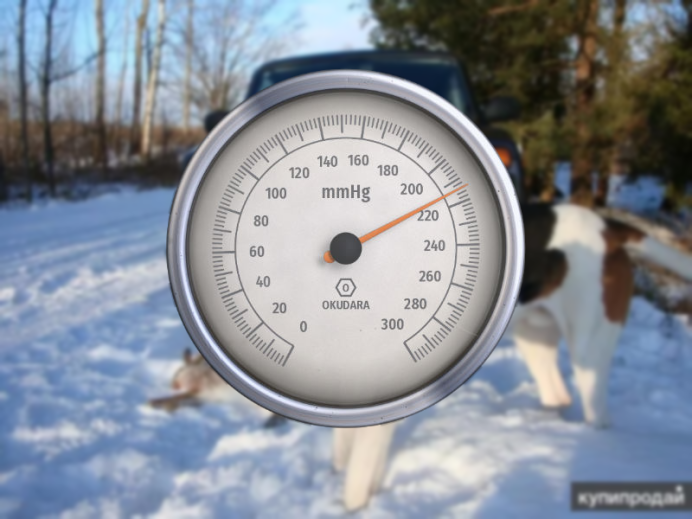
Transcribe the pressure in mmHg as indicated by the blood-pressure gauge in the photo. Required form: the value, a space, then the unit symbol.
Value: 214 mmHg
